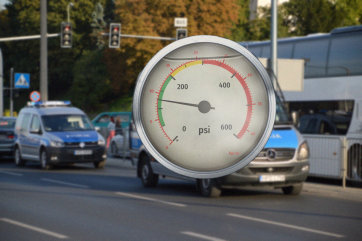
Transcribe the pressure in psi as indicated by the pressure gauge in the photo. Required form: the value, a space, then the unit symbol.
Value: 125 psi
